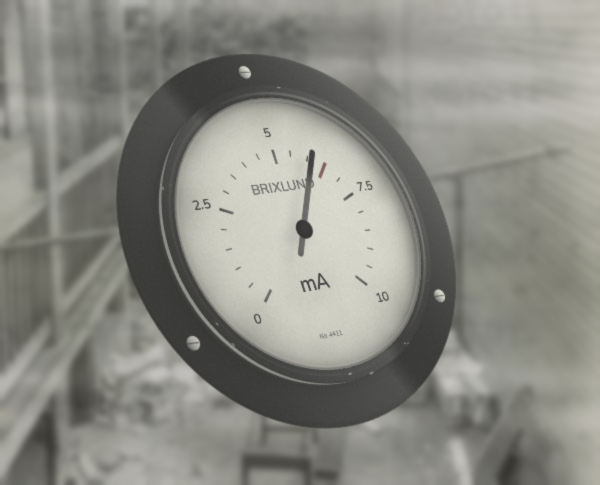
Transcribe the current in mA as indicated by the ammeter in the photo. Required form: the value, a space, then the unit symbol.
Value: 6 mA
